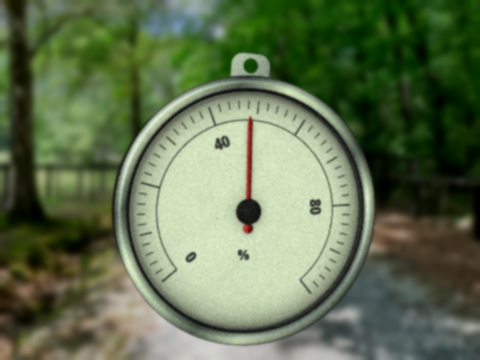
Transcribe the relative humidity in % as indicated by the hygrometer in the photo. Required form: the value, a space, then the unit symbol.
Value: 48 %
